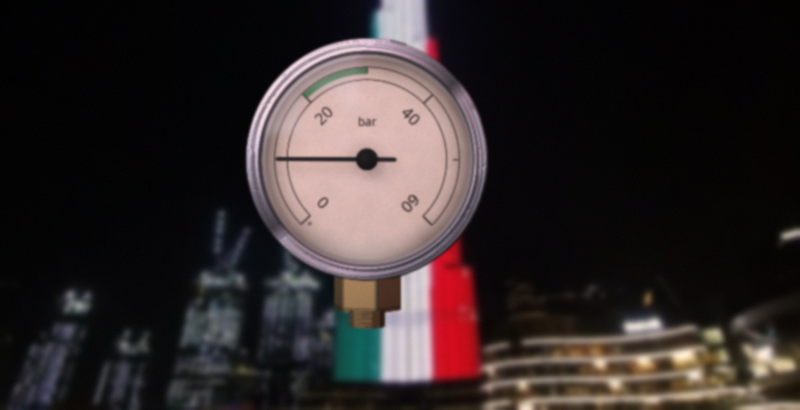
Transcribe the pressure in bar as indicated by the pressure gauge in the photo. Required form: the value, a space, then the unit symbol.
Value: 10 bar
